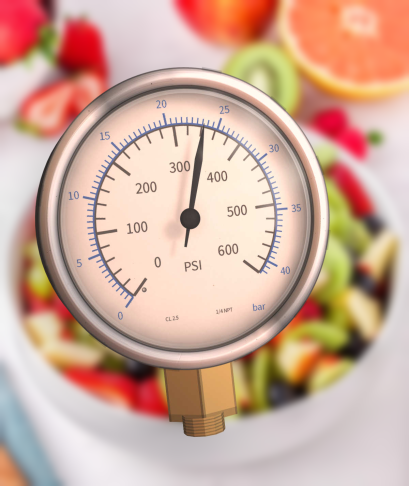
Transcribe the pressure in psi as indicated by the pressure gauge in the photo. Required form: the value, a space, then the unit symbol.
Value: 340 psi
